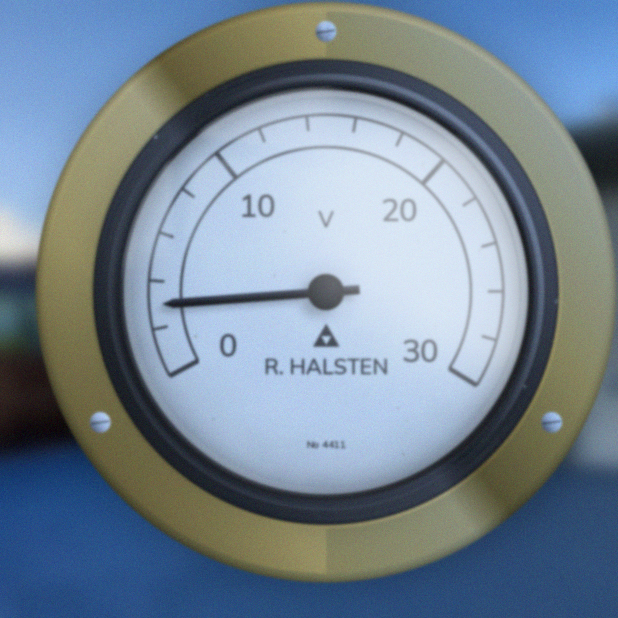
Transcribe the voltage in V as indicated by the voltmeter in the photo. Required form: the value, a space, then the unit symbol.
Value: 3 V
